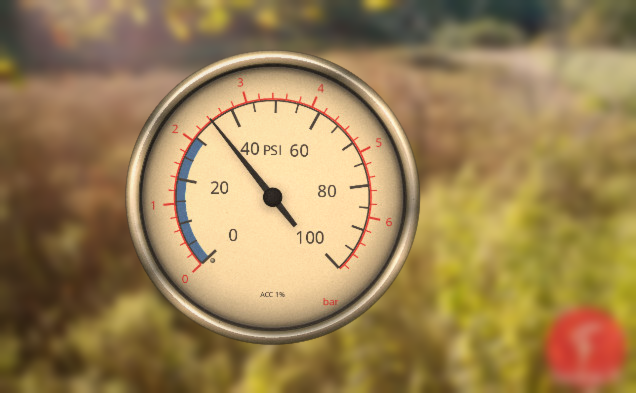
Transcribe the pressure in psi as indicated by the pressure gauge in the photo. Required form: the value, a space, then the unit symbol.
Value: 35 psi
